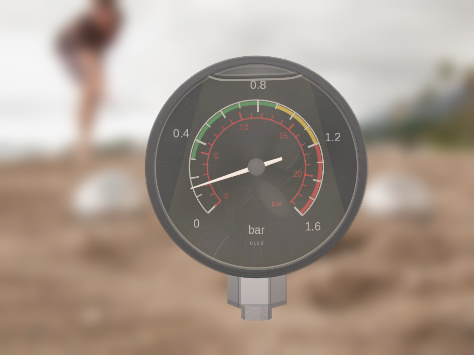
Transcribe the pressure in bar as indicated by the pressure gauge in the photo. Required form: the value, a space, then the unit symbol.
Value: 0.15 bar
